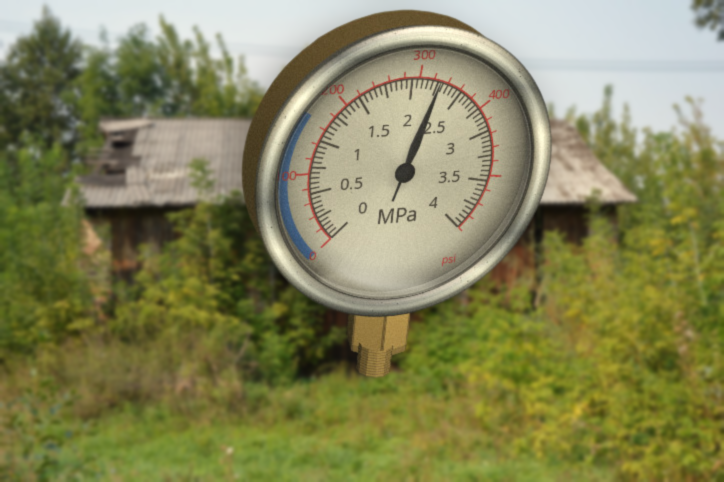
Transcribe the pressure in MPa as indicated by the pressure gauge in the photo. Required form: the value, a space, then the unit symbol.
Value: 2.25 MPa
